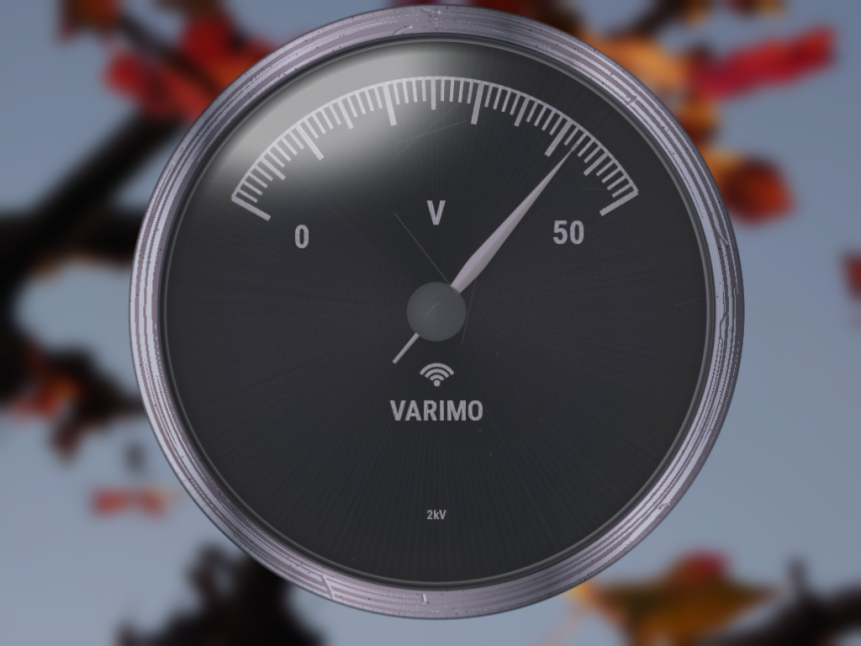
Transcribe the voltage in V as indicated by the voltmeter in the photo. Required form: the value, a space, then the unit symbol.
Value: 42 V
